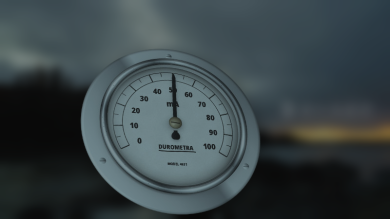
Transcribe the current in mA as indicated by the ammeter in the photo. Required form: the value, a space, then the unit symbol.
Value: 50 mA
